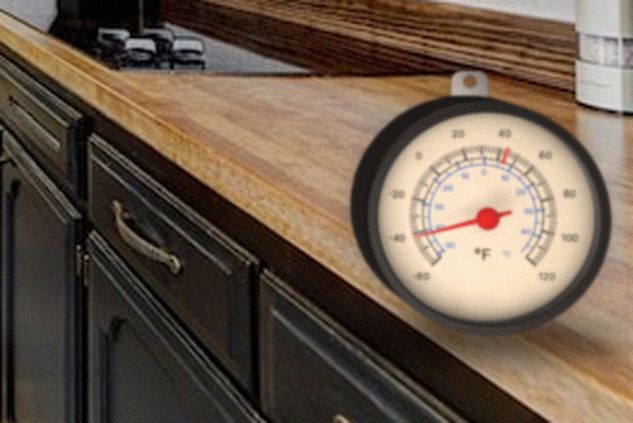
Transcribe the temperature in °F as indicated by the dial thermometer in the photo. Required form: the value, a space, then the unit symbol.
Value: -40 °F
